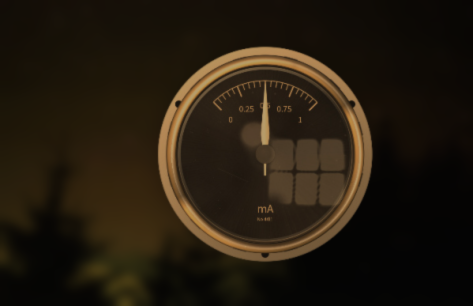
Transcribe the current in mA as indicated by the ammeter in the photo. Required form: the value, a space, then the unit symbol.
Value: 0.5 mA
